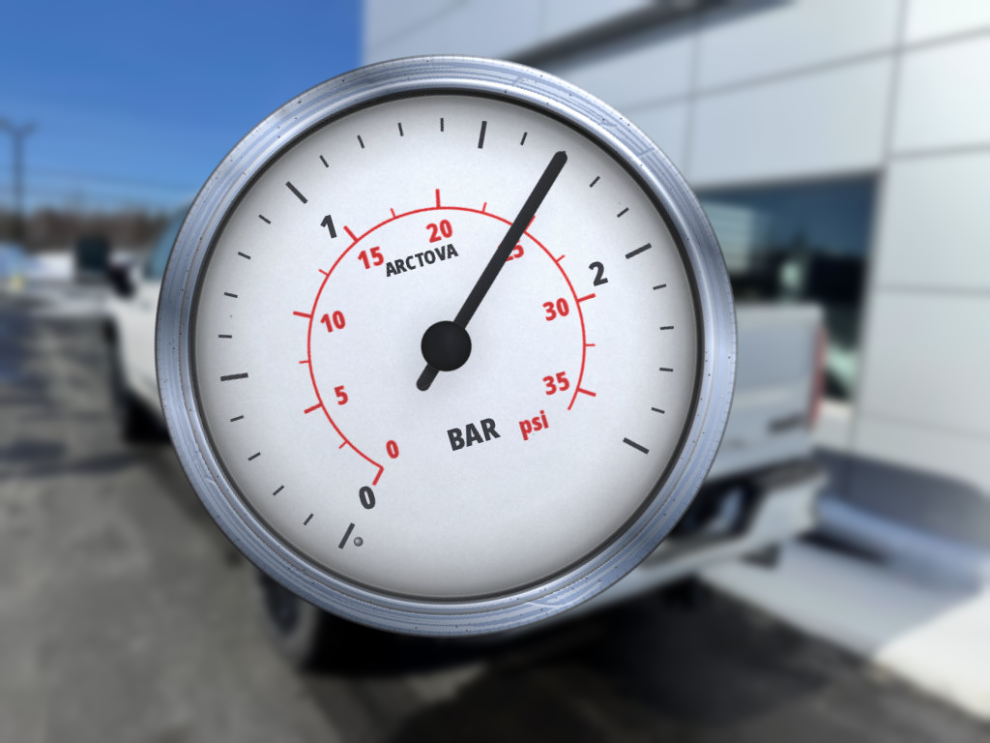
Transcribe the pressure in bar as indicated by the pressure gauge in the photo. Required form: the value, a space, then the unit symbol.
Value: 1.7 bar
